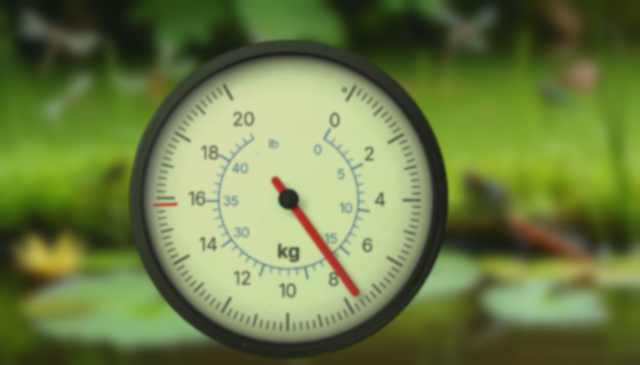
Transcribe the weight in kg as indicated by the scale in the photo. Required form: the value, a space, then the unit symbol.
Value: 7.6 kg
